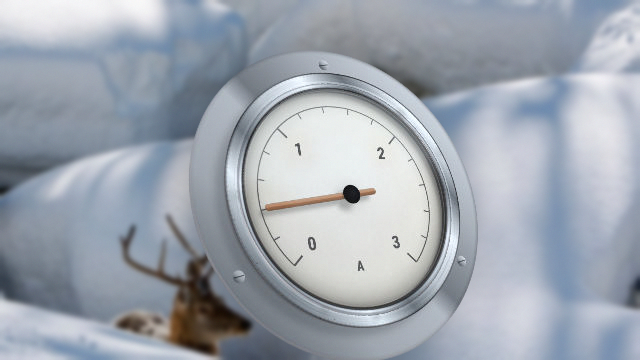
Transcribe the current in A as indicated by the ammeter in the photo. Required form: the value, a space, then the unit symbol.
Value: 0.4 A
